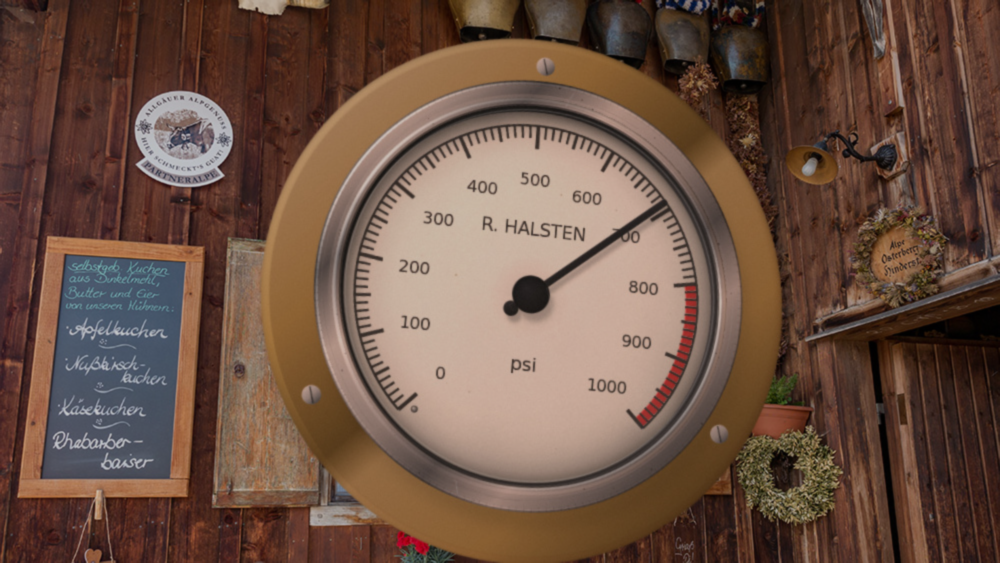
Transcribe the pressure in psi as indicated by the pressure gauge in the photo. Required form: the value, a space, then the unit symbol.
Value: 690 psi
